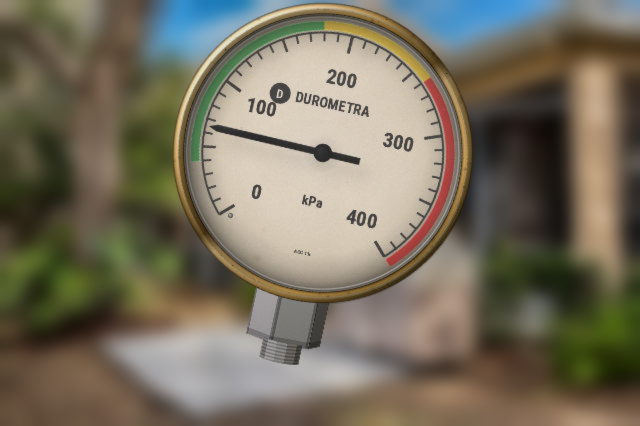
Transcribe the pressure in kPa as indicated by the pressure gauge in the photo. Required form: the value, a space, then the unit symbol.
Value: 65 kPa
